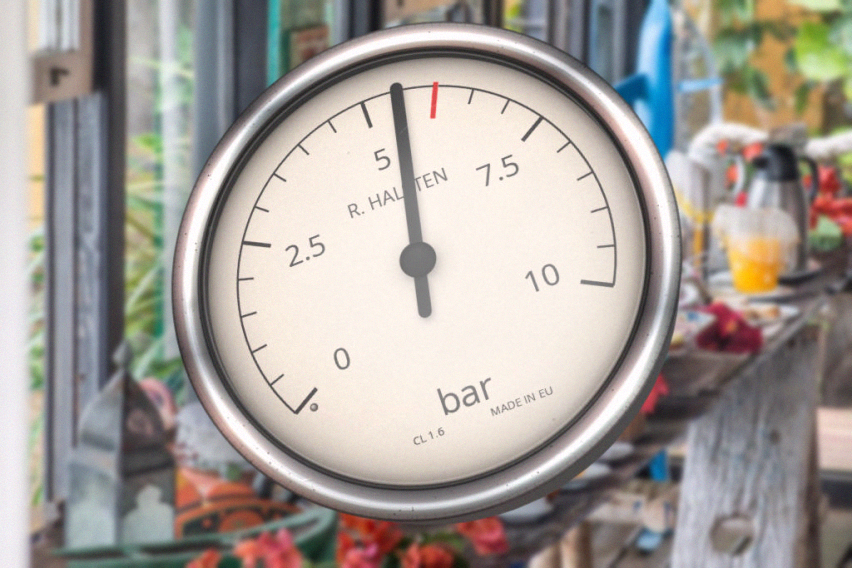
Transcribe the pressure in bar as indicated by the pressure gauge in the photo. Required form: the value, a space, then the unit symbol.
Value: 5.5 bar
